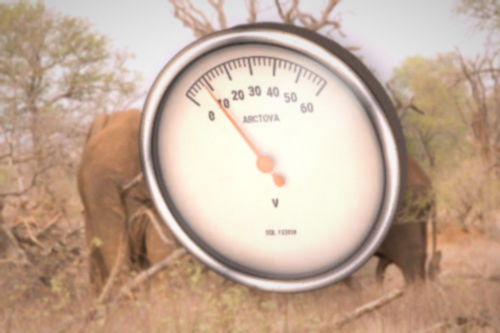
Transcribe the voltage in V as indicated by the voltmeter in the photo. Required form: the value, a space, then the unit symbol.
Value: 10 V
